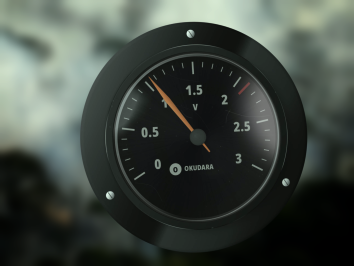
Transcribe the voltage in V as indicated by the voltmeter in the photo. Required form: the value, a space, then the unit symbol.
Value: 1.05 V
